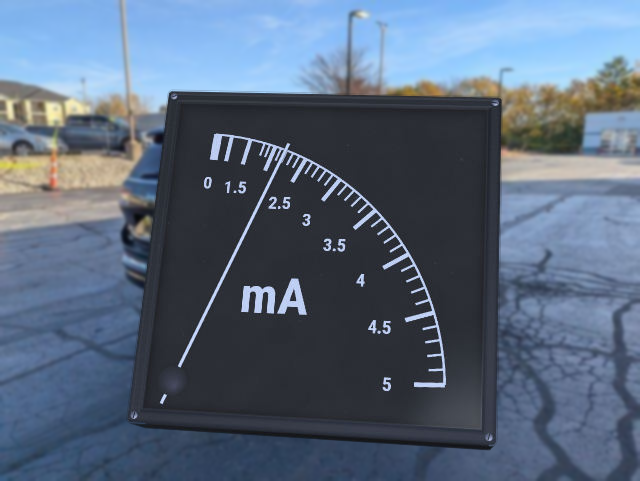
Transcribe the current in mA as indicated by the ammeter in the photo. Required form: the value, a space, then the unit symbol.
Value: 2.2 mA
